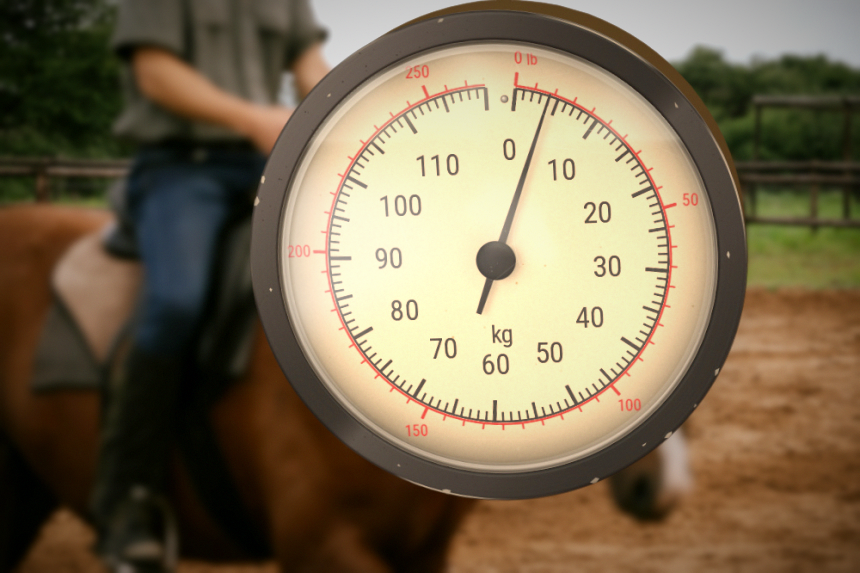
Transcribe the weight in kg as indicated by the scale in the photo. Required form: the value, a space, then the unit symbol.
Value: 4 kg
